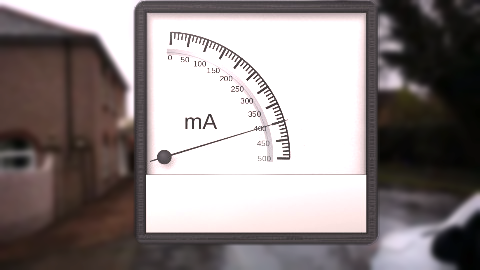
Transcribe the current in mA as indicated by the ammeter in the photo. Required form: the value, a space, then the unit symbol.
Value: 400 mA
